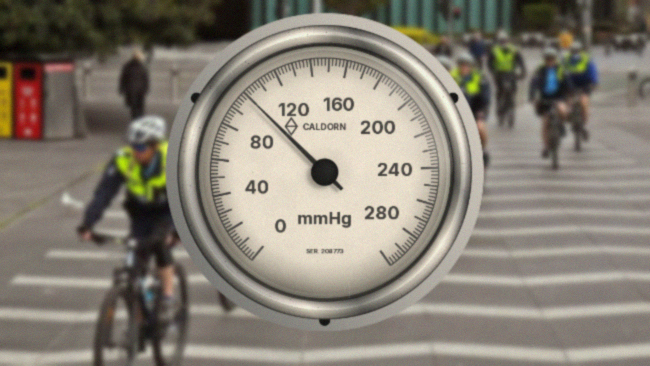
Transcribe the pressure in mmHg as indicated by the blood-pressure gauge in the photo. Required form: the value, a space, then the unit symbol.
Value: 100 mmHg
